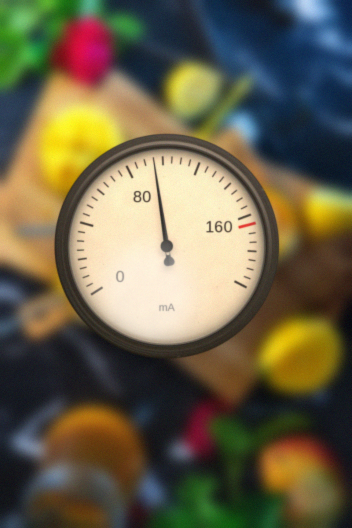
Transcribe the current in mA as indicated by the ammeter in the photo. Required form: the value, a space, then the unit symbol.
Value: 95 mA
